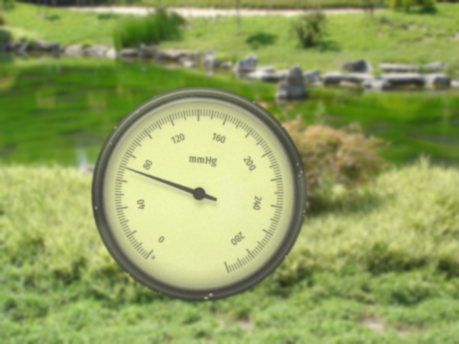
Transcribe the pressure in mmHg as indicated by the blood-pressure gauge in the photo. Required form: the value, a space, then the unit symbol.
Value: 70 mmHg
